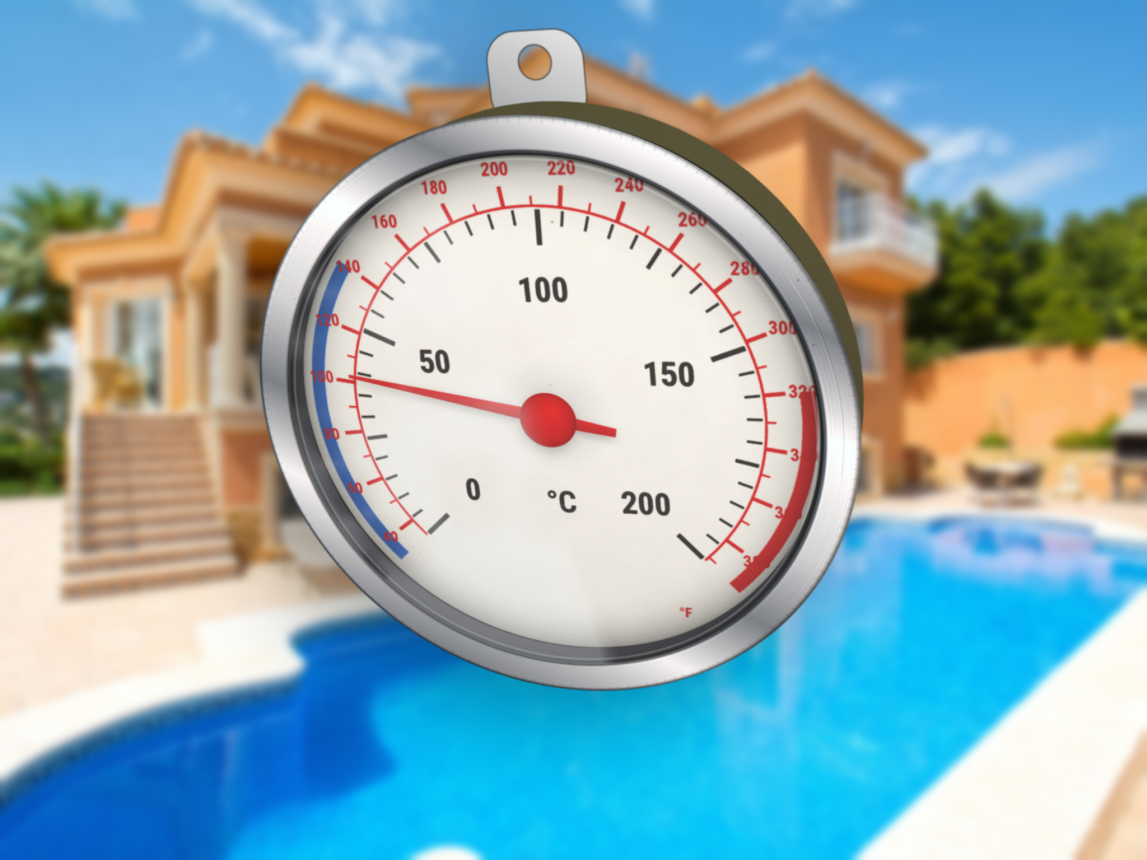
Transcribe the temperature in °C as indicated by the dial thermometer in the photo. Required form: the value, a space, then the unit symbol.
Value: 40 °C
